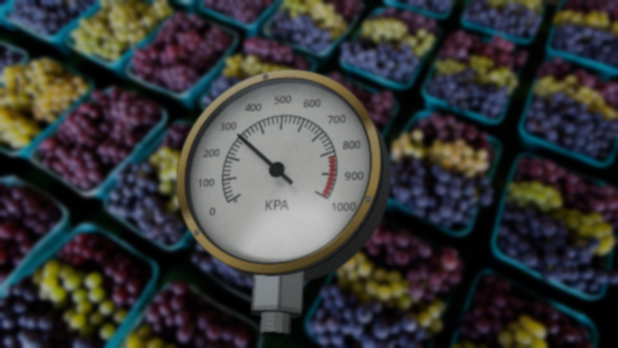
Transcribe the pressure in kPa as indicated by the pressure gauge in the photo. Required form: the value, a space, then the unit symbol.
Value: 300 kPa
